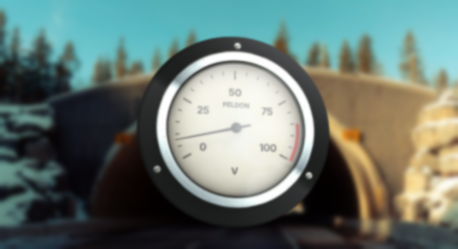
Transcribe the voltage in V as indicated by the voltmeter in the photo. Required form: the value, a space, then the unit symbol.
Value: 7.5 V
